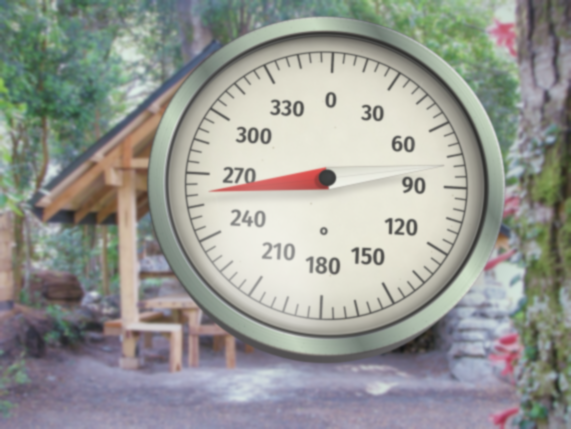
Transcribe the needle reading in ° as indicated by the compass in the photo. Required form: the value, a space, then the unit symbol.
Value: 260 °
